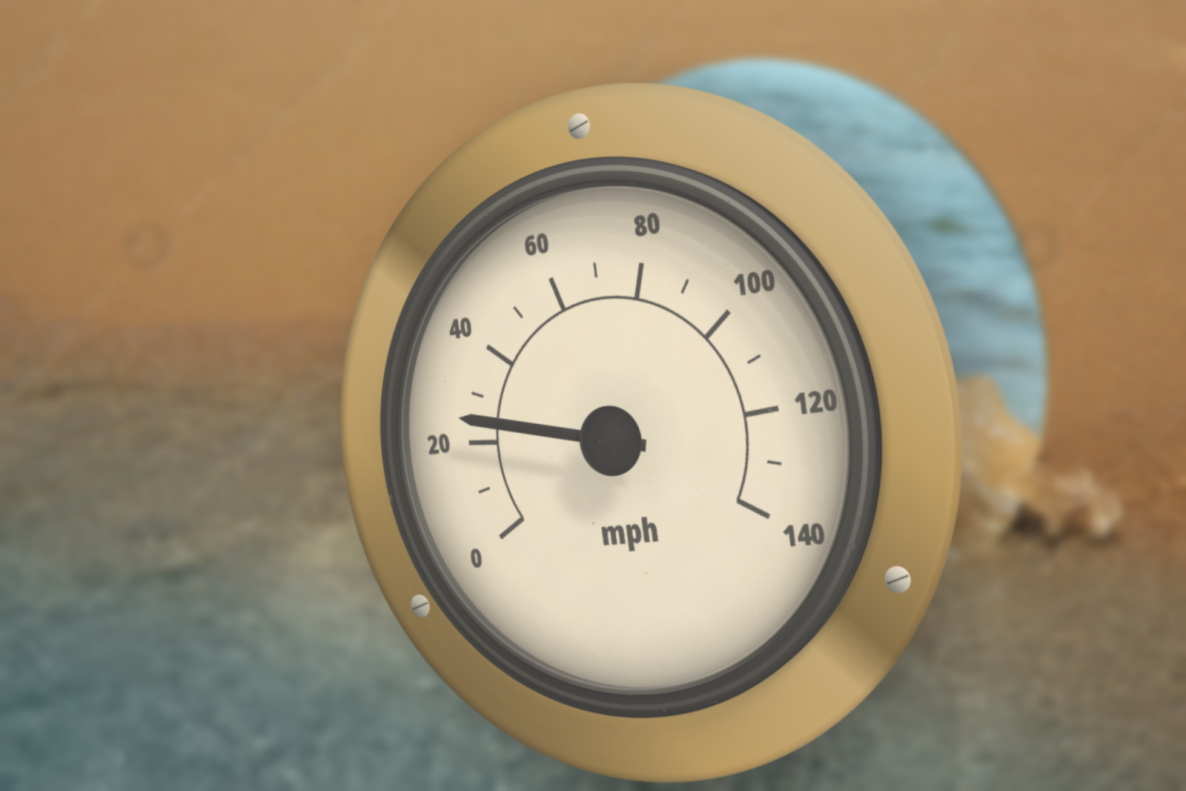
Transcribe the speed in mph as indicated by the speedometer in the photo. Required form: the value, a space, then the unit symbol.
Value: 25 mph
